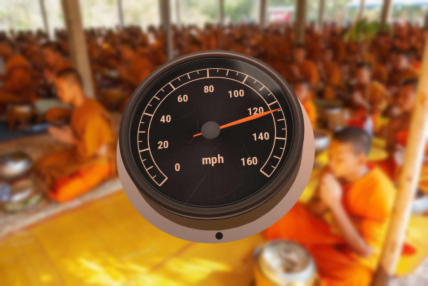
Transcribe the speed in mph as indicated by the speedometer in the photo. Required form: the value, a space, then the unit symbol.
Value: 125 mph
